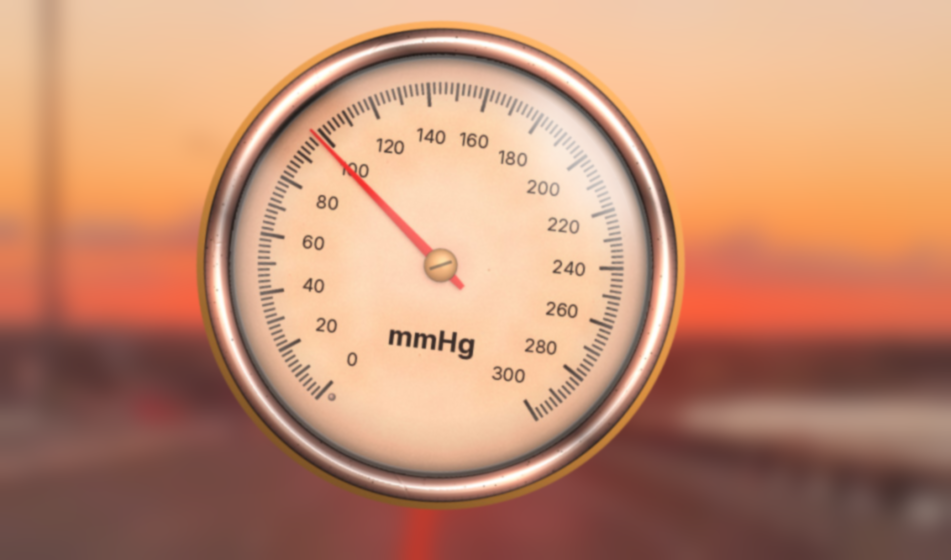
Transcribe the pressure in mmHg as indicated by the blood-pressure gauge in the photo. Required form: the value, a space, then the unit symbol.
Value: 98 mmHg
